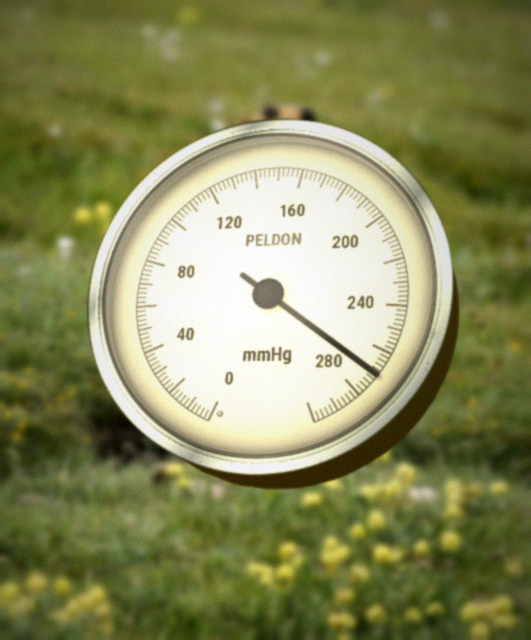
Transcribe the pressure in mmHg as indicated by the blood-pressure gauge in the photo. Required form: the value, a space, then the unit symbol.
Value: 270 mmHg
